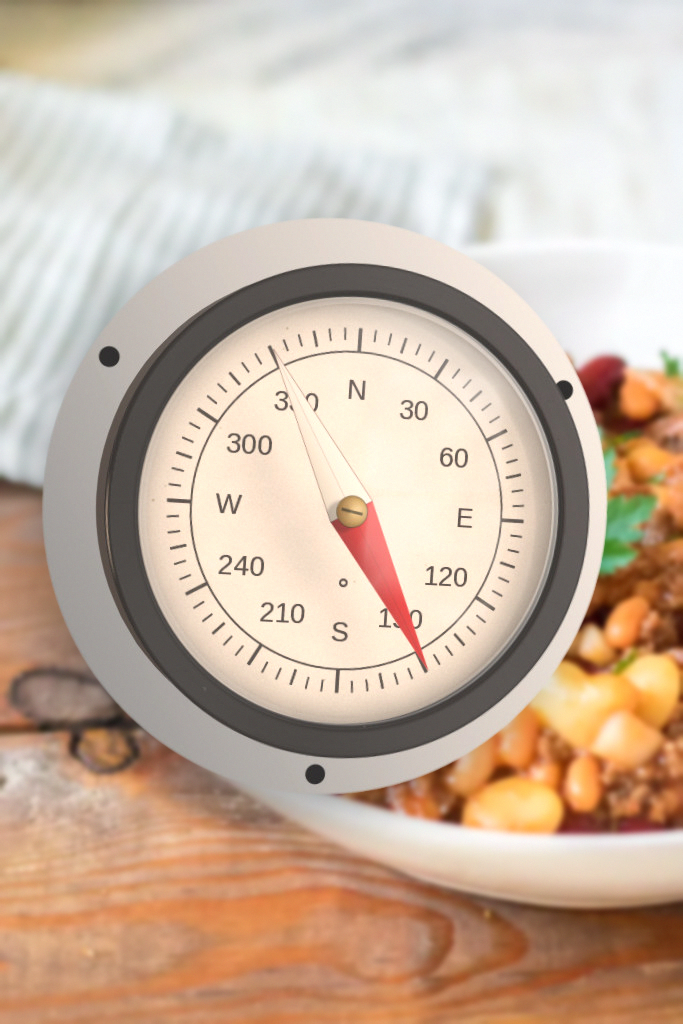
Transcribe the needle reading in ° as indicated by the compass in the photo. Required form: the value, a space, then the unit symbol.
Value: 150 °
